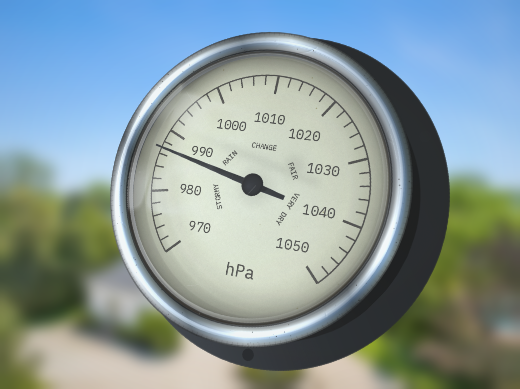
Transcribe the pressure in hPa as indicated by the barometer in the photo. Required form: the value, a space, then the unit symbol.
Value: 987 hPa
